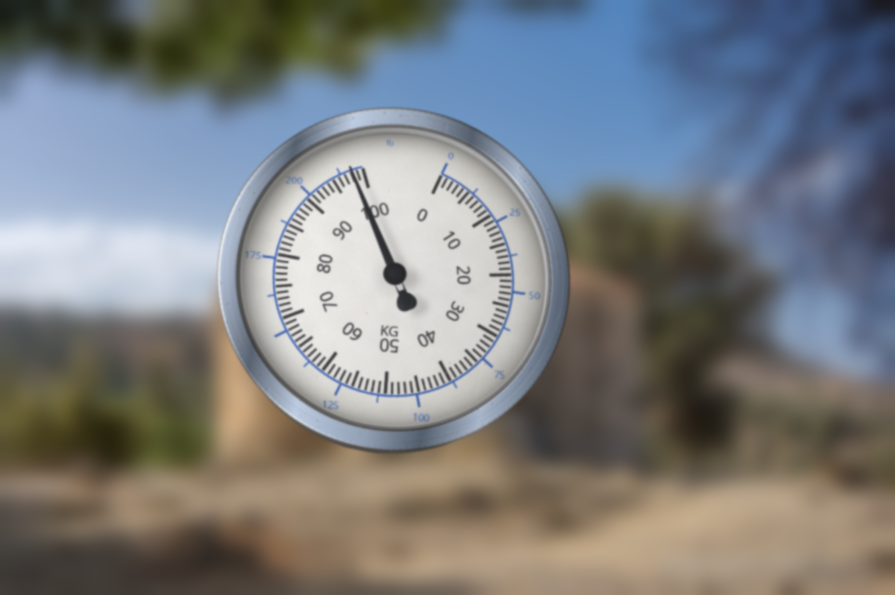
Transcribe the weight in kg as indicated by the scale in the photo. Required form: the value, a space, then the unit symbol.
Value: 98 kg
